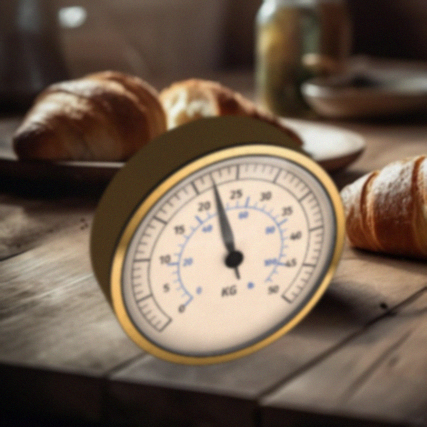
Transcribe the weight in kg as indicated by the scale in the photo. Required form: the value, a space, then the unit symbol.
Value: 22 kg
